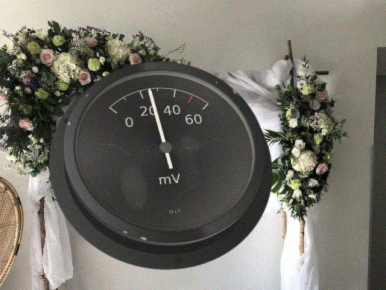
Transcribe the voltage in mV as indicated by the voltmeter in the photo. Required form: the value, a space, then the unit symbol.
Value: 25 mV
